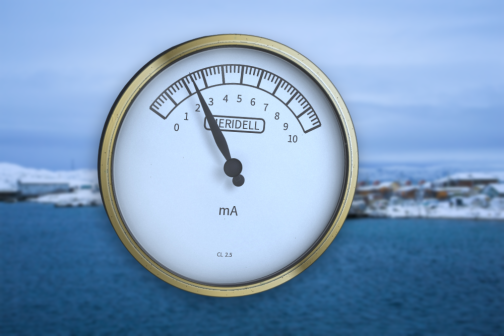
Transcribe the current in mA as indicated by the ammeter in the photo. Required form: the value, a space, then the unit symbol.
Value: 2.4 mA
